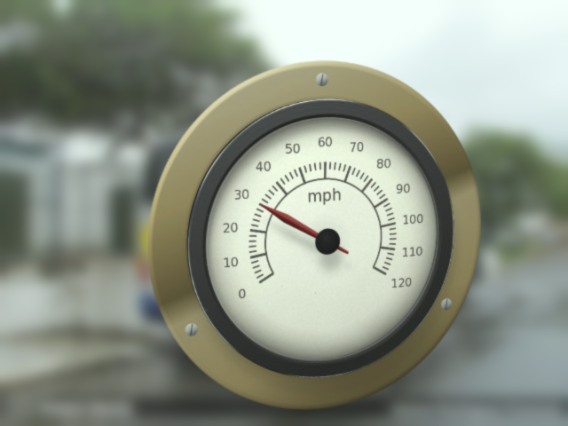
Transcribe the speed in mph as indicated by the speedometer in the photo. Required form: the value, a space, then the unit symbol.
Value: 30 mph
